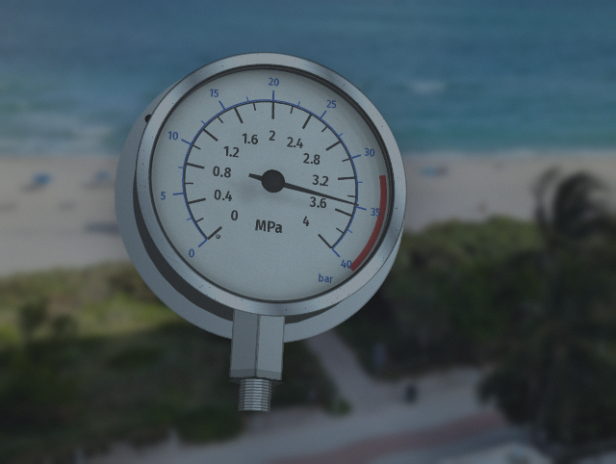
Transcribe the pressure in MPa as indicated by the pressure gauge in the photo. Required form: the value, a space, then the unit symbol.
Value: 3.5 MPa
